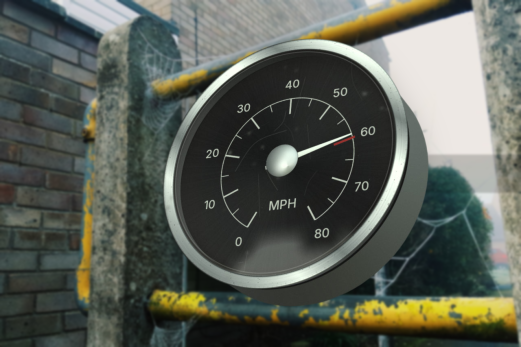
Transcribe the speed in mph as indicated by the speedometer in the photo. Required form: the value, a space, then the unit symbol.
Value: 60 mph
